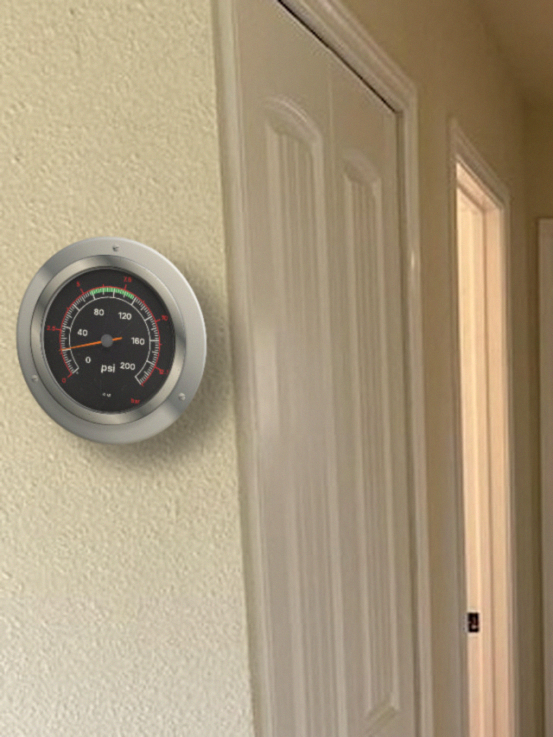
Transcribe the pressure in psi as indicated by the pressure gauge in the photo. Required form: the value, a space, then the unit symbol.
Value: 20 psi
